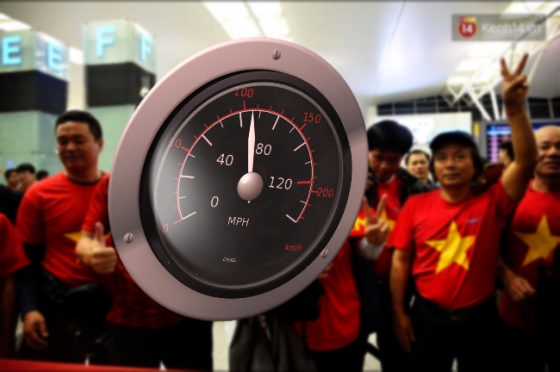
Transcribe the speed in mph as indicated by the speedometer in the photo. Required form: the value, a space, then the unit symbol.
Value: 65 mph
